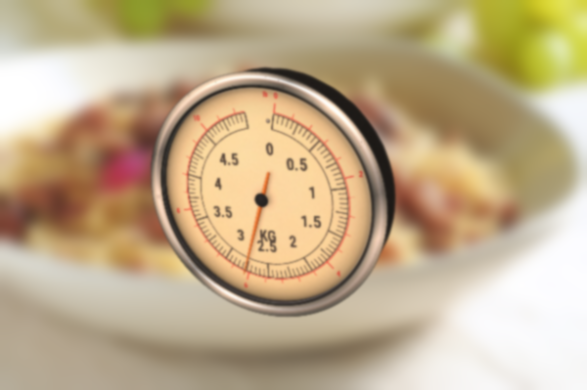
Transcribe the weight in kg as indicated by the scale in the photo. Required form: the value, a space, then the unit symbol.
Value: 2.75 kg
